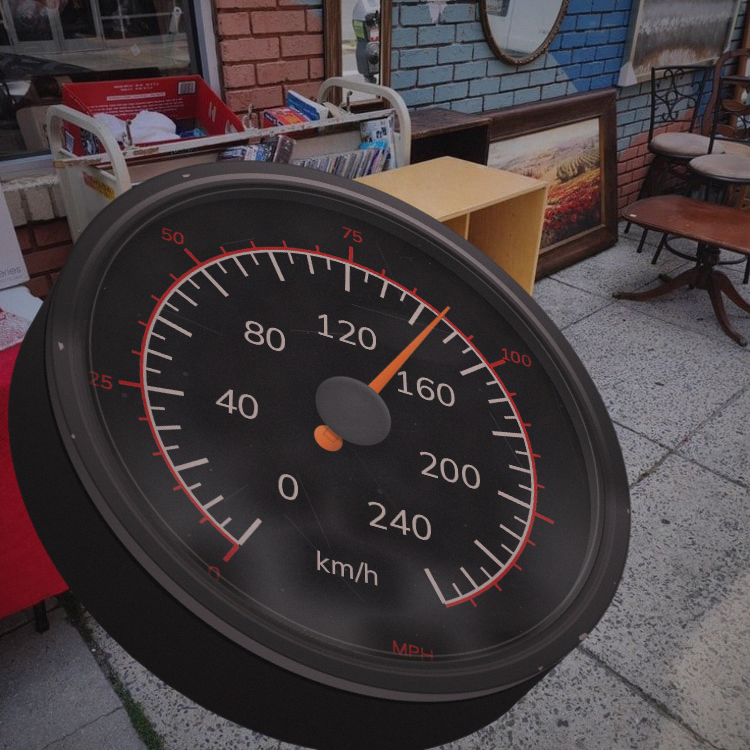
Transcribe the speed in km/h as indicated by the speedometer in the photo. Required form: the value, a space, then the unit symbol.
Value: 145 km/h
